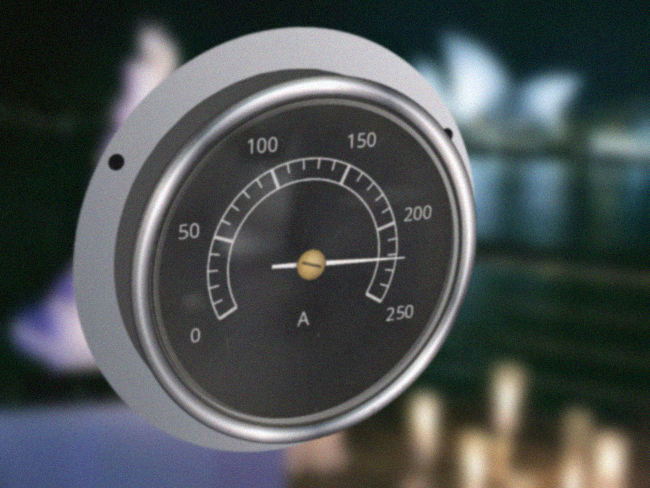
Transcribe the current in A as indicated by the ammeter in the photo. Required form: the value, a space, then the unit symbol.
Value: 220 A
